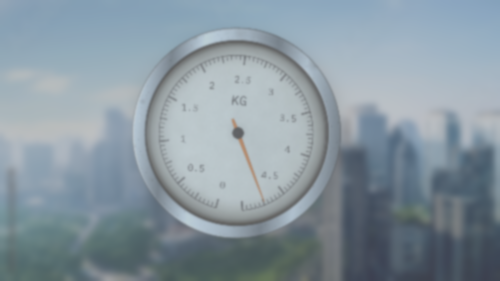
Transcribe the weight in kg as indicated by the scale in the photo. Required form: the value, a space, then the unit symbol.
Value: 4.75 kg
